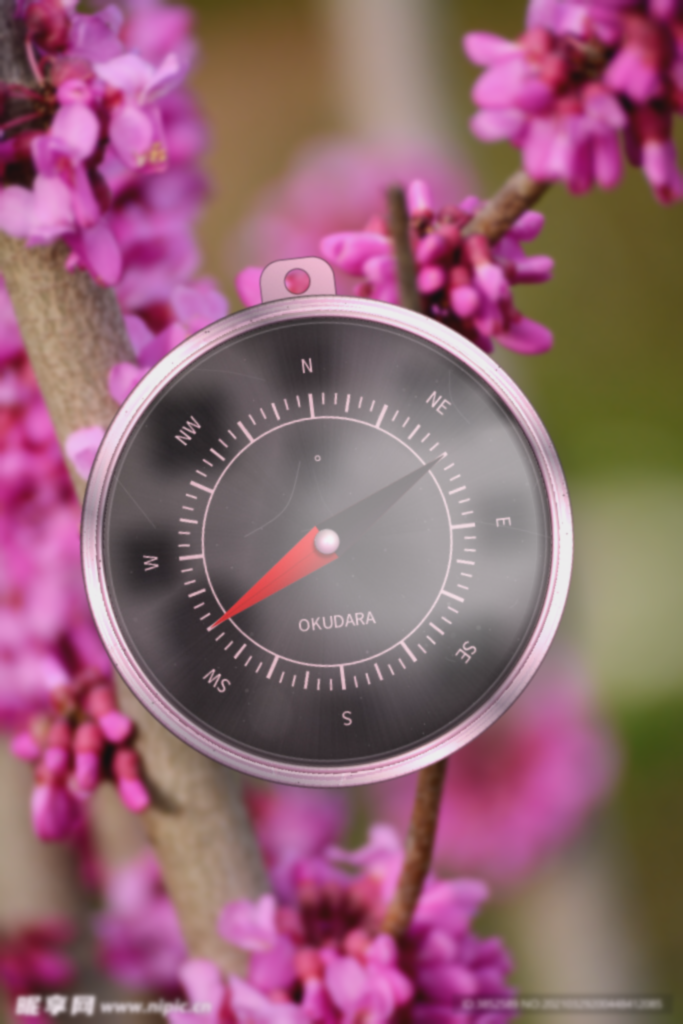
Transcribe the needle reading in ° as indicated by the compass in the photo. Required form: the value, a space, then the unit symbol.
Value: 240 °
